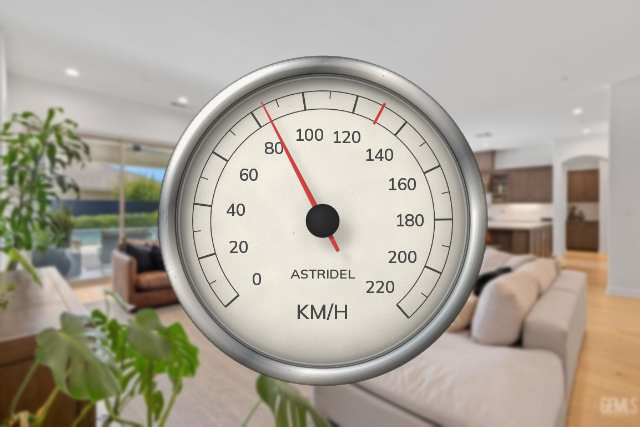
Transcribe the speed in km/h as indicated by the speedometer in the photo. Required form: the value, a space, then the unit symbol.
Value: 85 km/h
